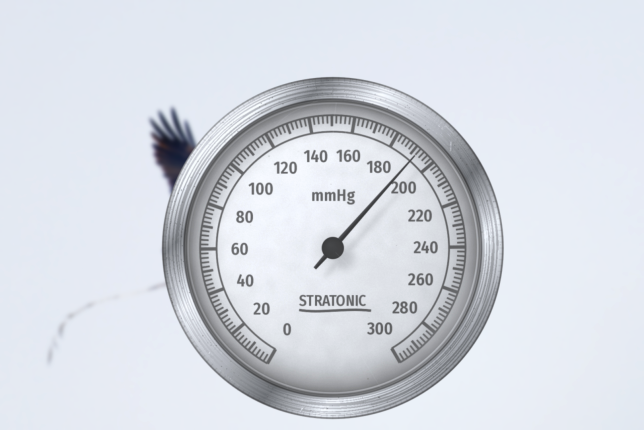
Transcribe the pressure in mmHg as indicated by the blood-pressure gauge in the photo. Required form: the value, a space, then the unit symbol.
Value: 192 mmHg
